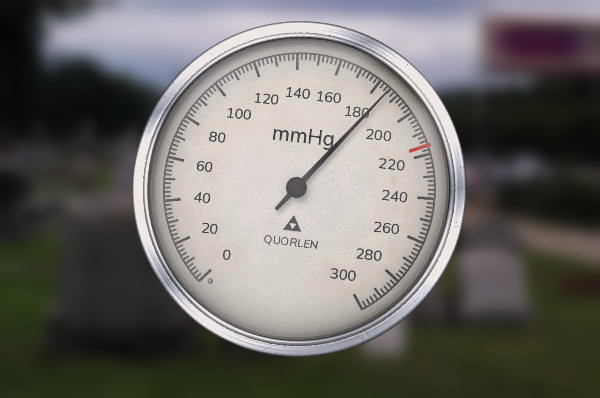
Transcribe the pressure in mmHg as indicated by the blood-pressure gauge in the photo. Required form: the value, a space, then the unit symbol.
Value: 186 mmHg
